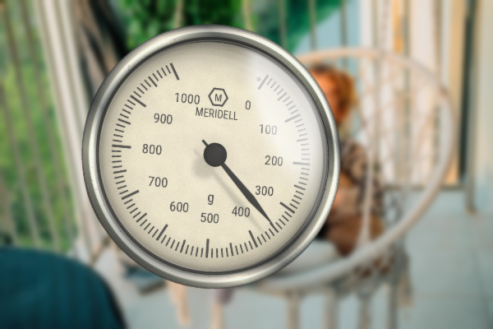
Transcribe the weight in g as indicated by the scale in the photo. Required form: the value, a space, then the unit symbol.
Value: 350 g
